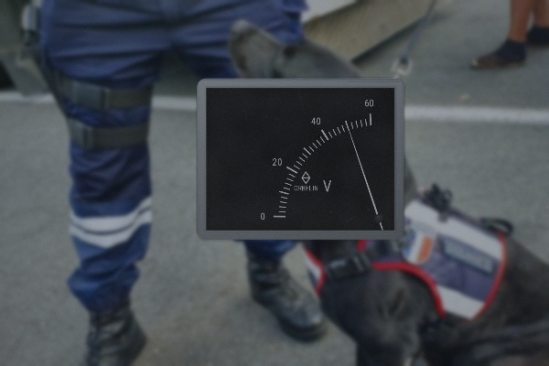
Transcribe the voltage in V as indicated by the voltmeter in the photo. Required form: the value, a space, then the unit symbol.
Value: 50 V
